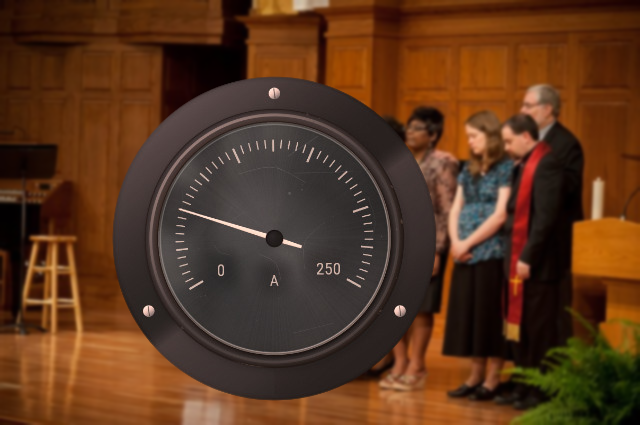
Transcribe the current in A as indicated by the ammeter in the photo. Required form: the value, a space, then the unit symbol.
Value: 50 A
